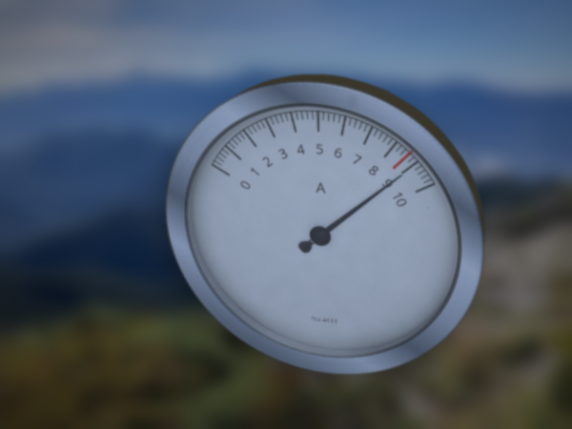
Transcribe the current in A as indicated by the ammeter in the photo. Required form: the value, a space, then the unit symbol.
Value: 9 A
